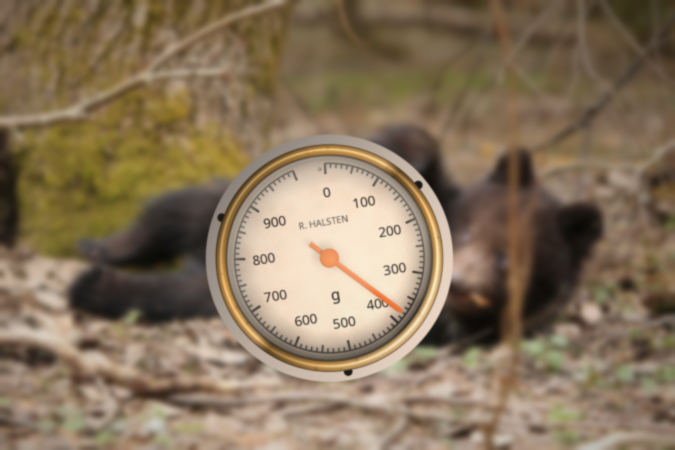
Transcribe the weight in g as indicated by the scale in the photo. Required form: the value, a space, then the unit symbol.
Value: 380 g
